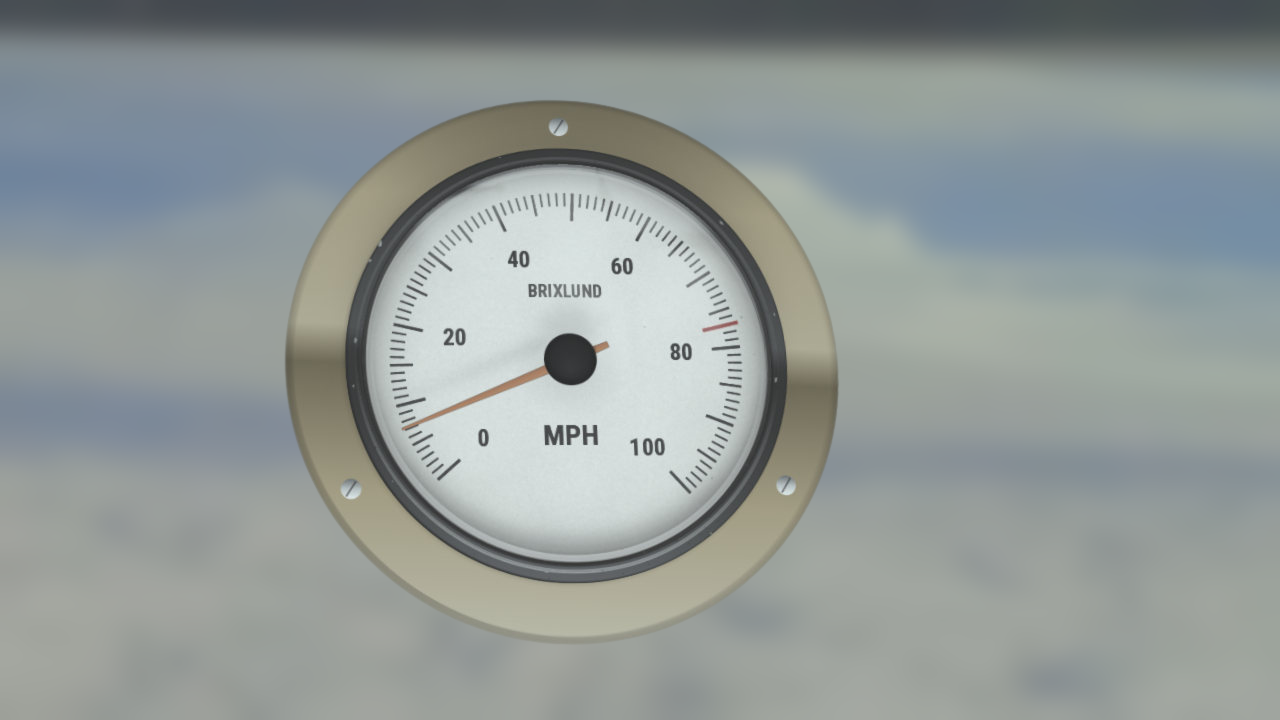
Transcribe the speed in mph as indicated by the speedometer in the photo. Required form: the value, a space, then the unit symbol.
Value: 7 mph
